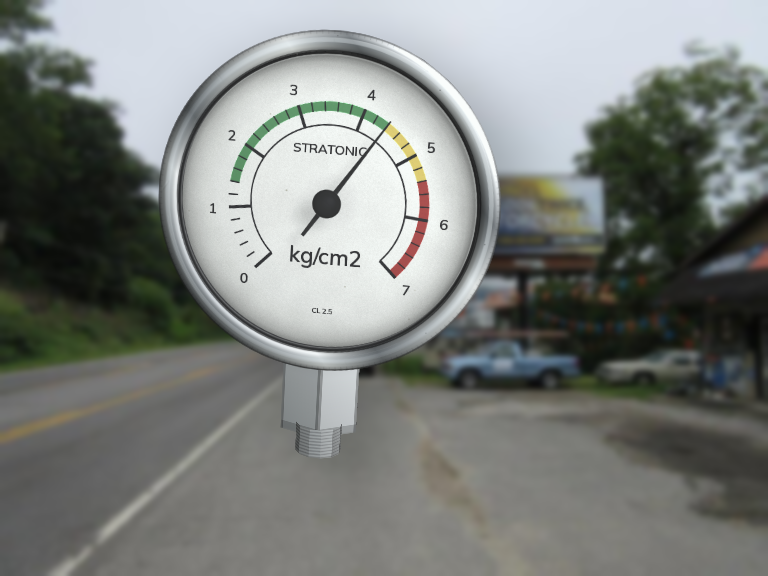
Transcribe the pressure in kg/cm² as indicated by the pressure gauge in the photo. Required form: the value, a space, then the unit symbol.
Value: 4.4 kg/cm²
